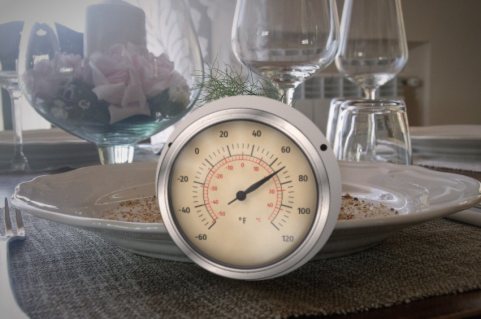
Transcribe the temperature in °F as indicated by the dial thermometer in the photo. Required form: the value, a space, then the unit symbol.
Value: 68 °F
